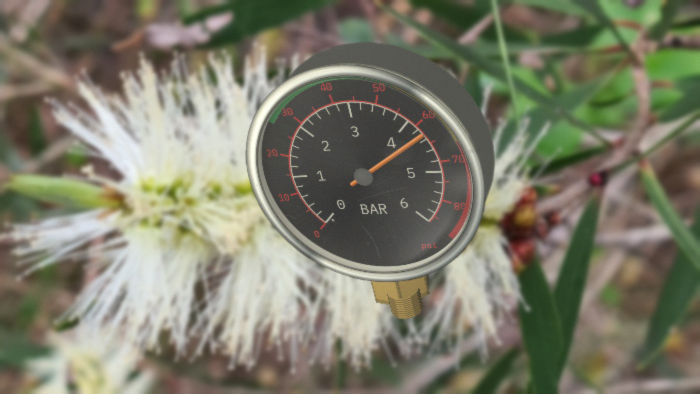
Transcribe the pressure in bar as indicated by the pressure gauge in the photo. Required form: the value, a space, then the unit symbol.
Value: 4.3 bar
